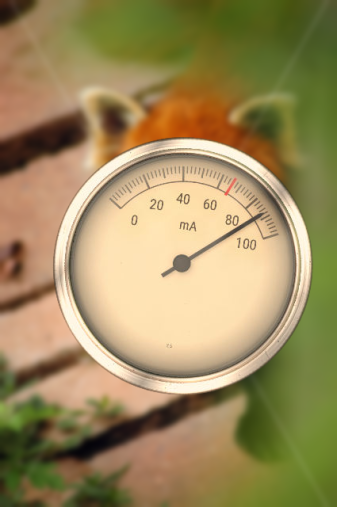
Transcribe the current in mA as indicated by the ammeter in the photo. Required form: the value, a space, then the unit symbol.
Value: 88 mA
